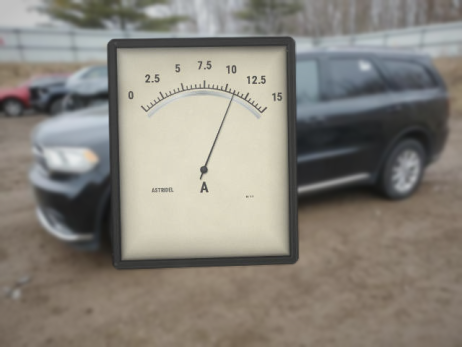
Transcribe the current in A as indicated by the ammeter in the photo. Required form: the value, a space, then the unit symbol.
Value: 11 A
